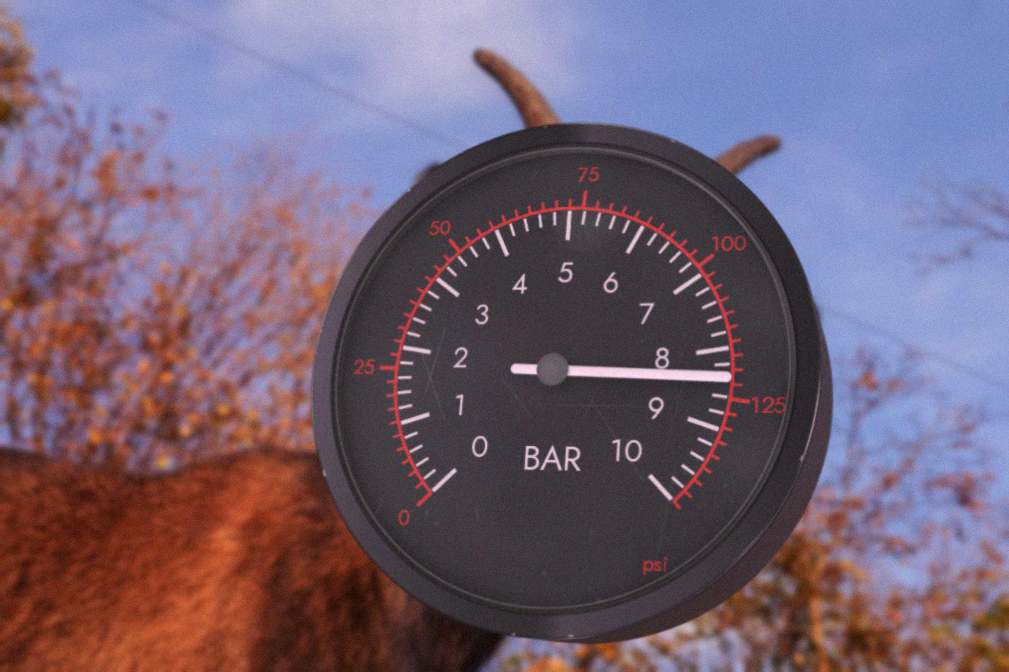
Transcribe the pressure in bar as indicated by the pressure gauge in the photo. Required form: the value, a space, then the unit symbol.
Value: 8.4 bar
